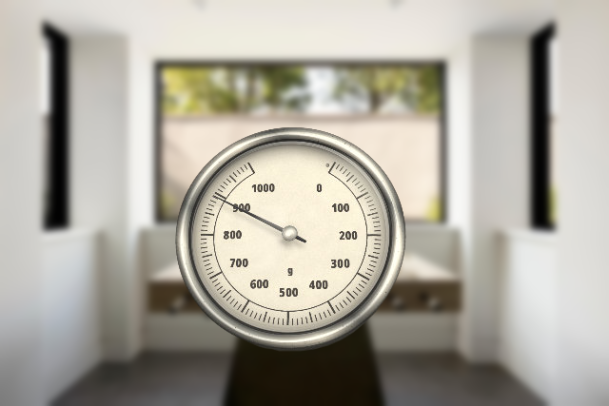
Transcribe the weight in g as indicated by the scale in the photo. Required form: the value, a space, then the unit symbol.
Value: 890 g
